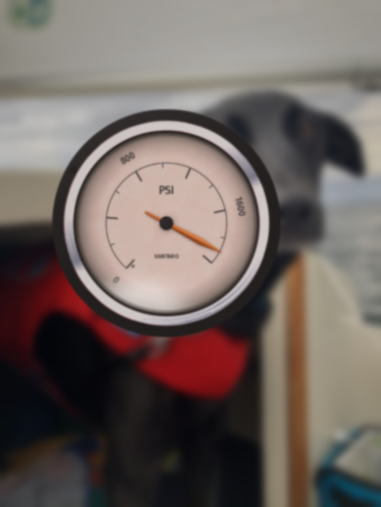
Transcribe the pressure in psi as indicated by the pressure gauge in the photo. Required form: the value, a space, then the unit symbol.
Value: 1900 psi
